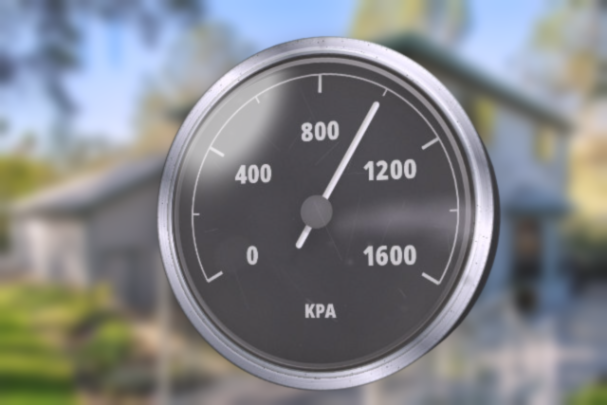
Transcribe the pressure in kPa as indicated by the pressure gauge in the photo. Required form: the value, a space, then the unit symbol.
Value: 1000 kPa
